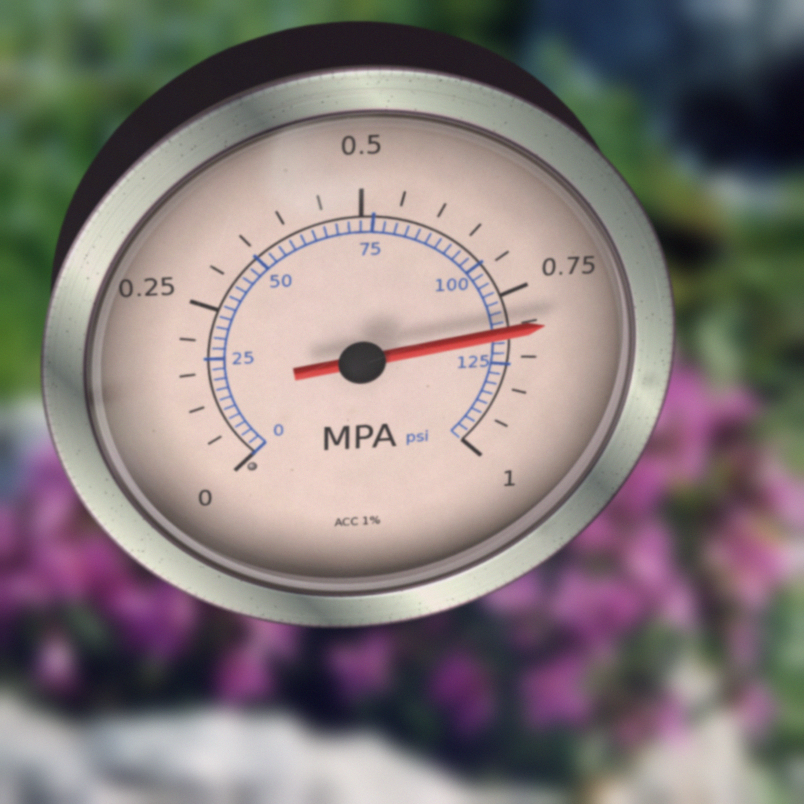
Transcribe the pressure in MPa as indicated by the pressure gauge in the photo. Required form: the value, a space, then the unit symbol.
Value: 0.8 MPa
